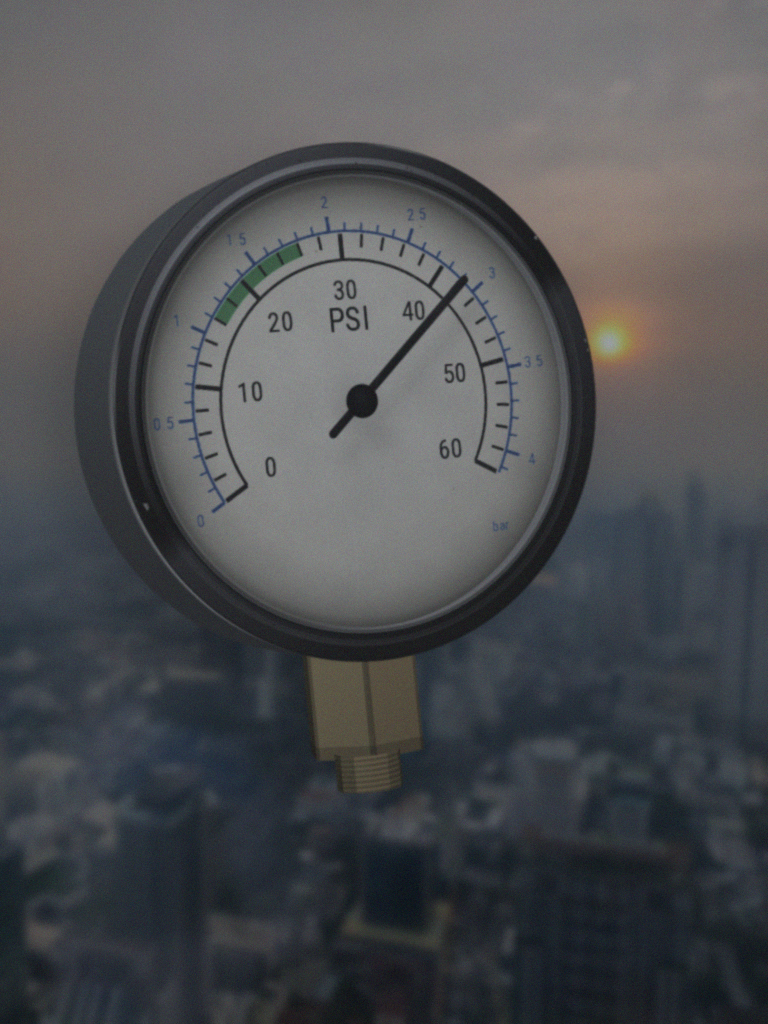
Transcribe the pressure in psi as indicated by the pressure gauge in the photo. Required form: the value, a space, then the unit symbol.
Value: 42 psi
